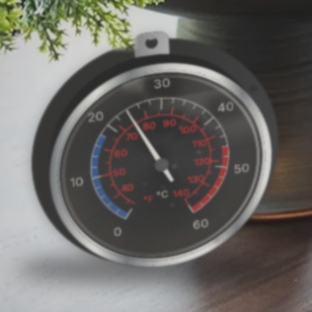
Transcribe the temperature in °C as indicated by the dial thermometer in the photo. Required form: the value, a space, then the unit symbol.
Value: 24 °C
